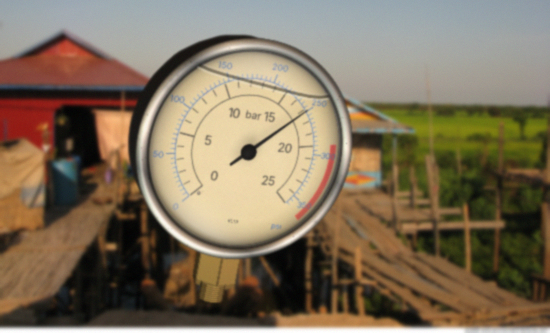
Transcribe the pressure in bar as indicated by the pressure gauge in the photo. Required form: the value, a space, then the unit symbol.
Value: 17 bar
